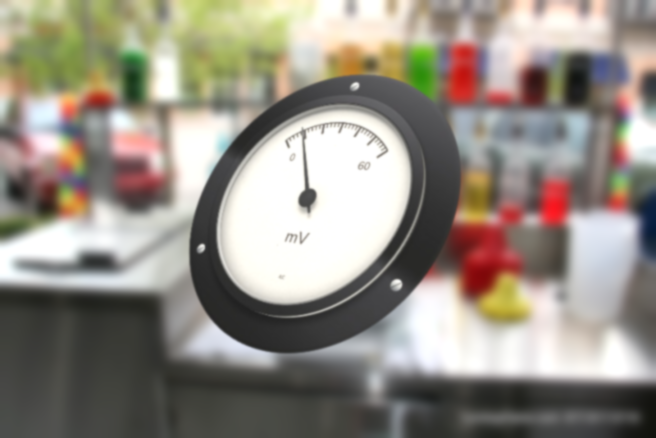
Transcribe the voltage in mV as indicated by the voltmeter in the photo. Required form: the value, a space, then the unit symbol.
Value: 10 mV
